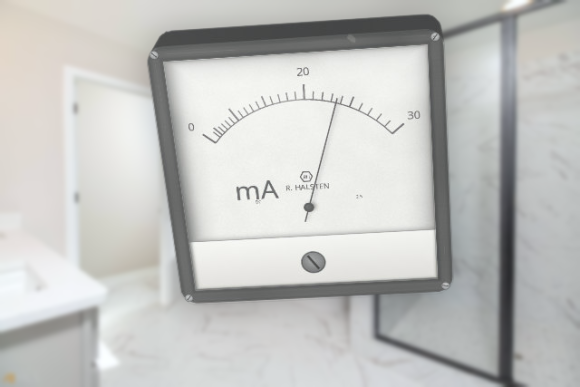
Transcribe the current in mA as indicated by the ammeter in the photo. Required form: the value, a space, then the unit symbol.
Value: 23.5 mA
